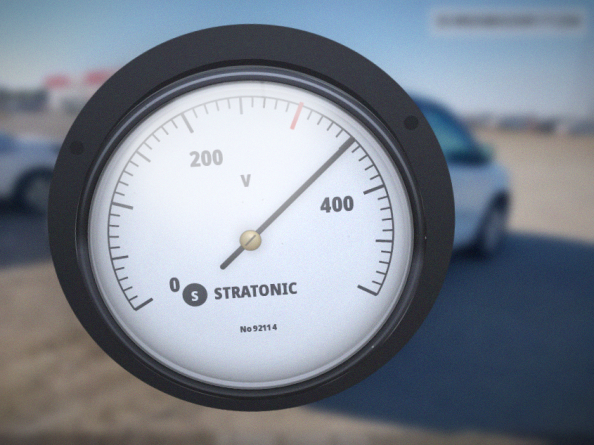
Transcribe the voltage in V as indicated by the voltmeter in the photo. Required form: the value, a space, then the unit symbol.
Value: 350 V
